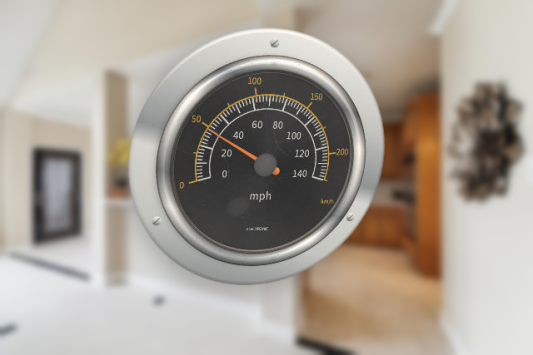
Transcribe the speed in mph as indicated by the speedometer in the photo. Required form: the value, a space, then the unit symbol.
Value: 30 mph
